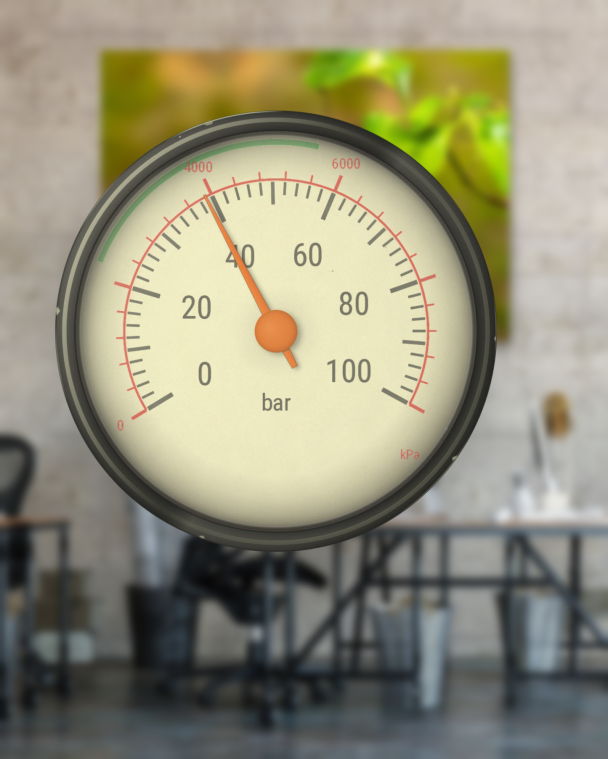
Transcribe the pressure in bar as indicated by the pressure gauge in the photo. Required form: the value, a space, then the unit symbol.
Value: 39 bar
